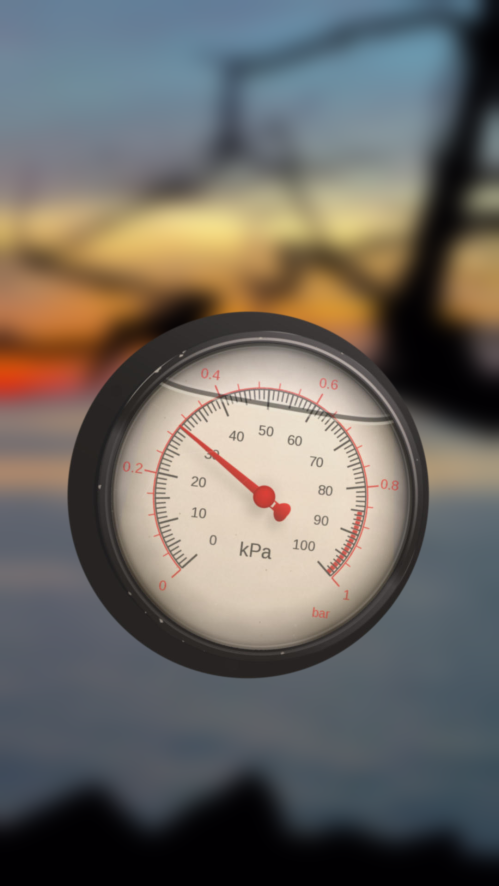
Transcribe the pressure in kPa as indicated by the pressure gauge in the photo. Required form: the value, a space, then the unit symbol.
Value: 30 kPa
